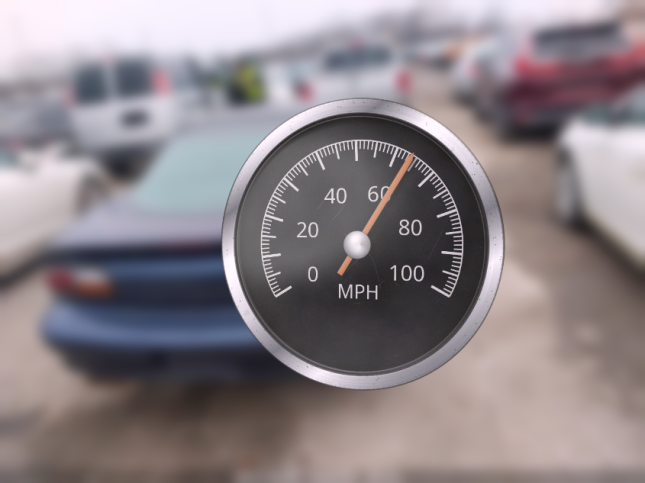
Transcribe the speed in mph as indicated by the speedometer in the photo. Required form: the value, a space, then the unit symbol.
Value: 64 mph
